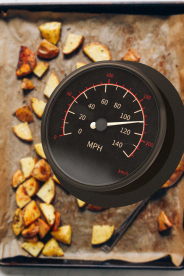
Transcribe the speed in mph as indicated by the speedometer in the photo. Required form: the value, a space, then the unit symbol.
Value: 110 mph
